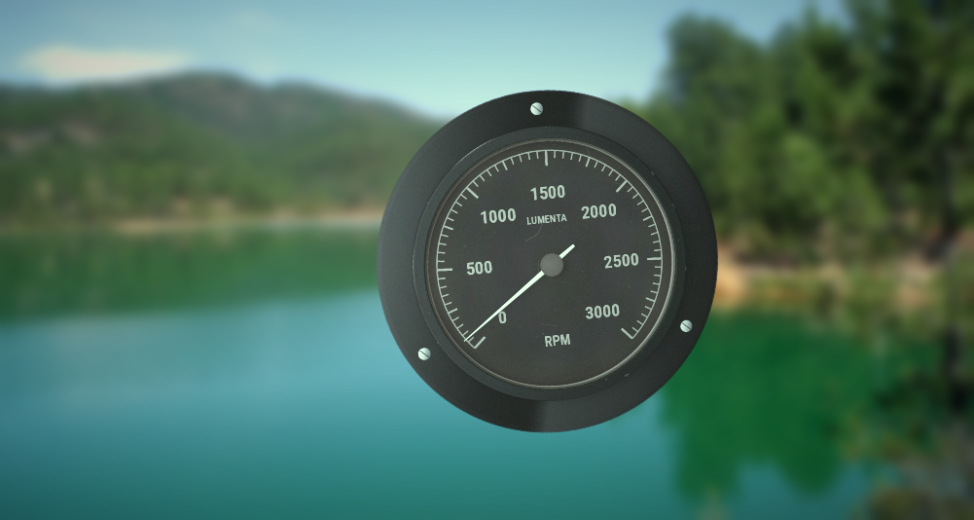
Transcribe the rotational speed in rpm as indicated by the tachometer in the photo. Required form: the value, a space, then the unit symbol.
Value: 75 rpm
